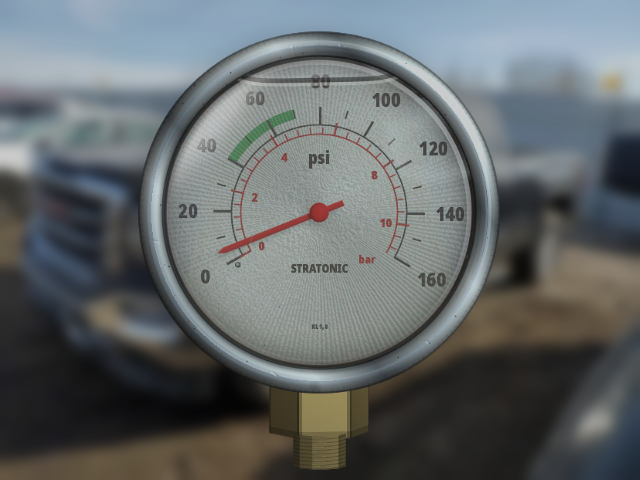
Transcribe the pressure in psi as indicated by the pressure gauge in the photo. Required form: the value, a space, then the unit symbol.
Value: 5 psi
